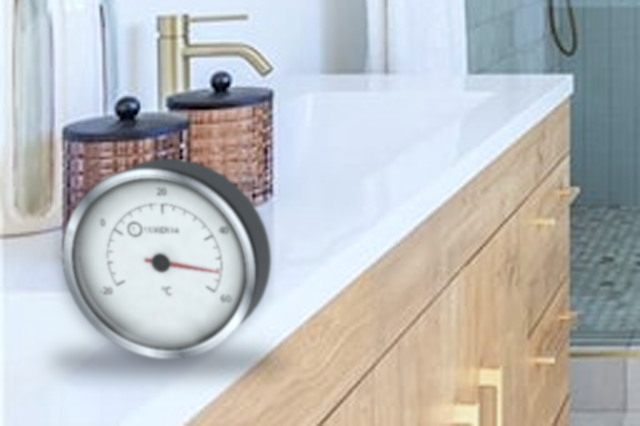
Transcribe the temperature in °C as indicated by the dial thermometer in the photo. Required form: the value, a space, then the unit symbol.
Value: 52 °C
